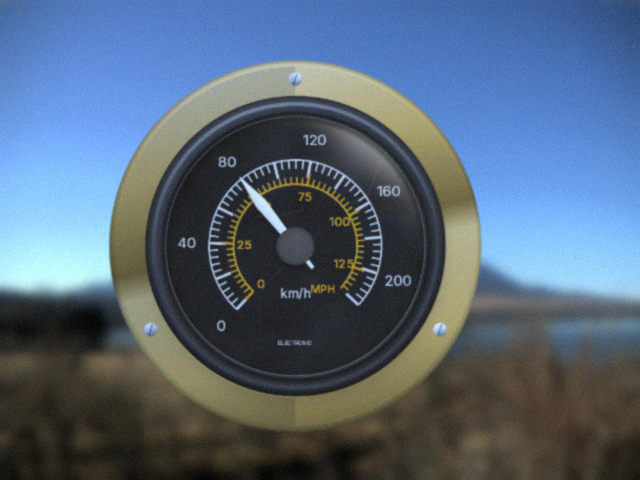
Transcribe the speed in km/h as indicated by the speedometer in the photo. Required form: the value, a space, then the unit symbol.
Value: 80 km/h
